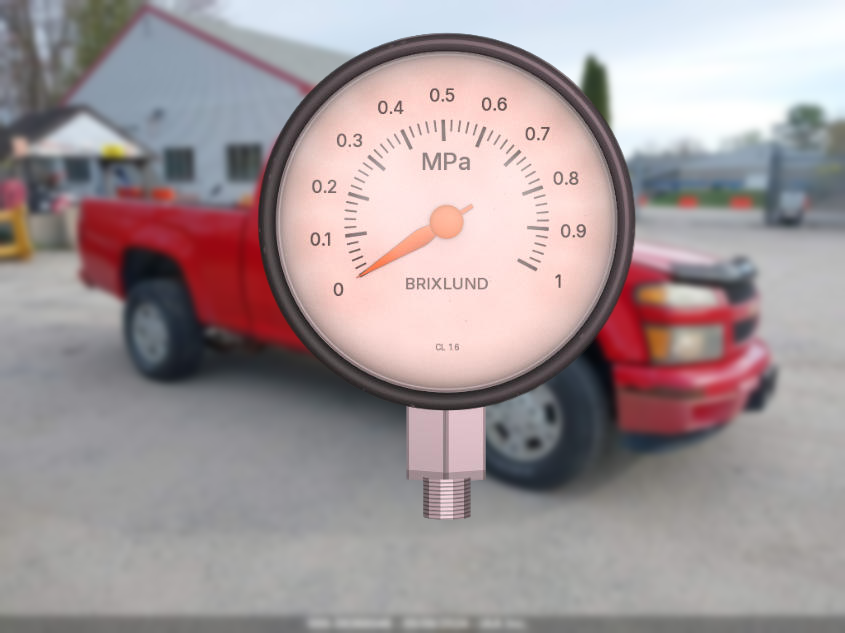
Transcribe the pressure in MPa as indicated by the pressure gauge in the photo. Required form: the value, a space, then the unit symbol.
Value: 0 MPa
